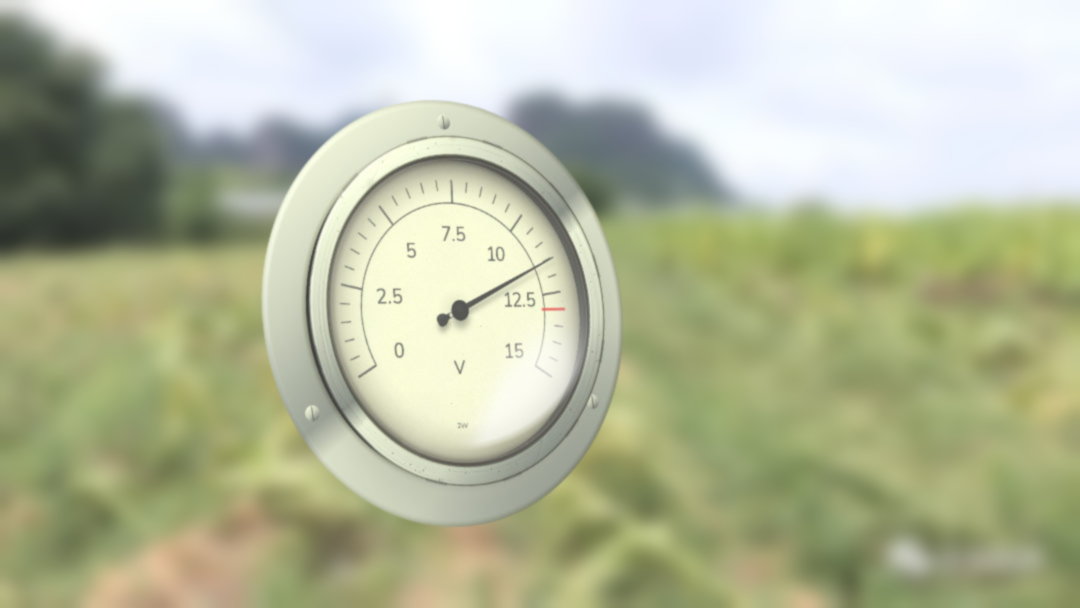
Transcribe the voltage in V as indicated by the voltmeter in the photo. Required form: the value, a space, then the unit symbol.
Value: 11.5 V
